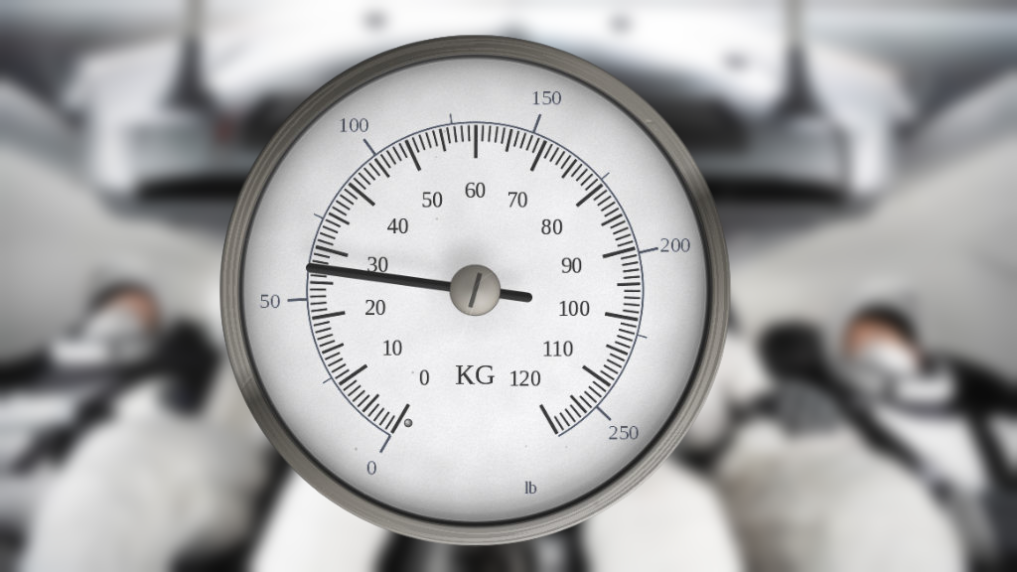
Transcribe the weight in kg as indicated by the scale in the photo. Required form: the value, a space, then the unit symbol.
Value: 27 kg
